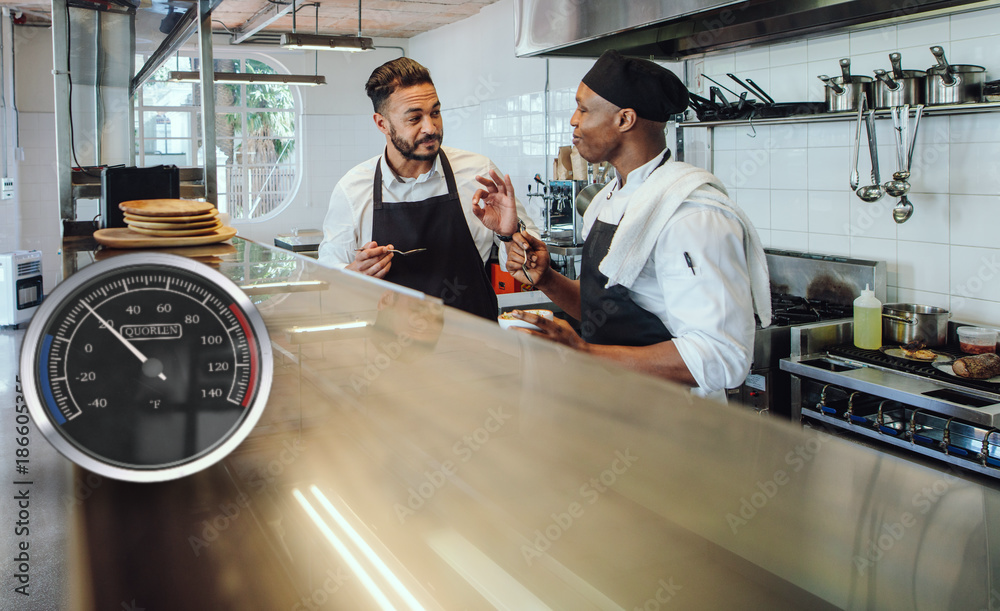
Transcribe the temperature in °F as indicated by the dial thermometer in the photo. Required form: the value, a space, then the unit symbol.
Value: 20 °F
